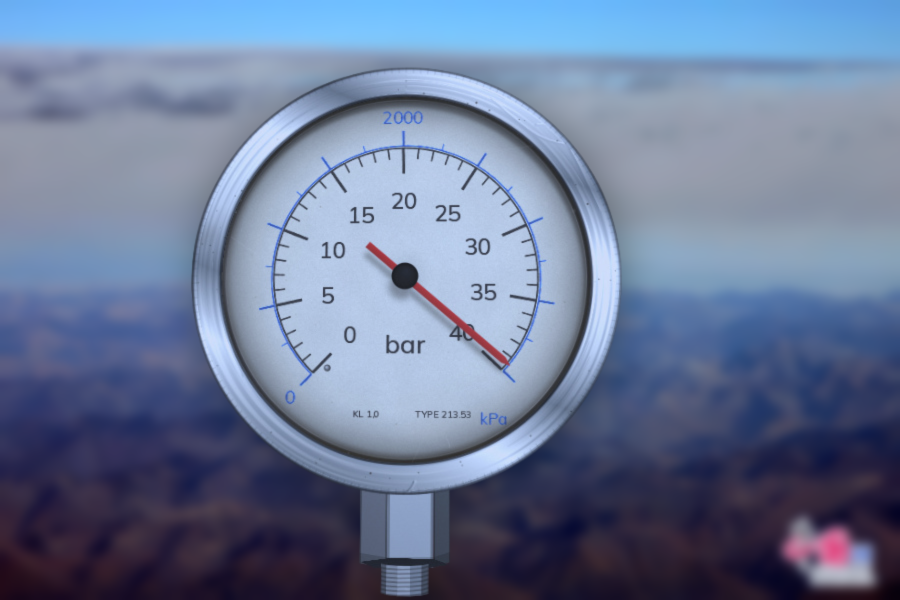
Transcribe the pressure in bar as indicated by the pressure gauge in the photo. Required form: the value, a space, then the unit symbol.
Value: 39.5 bar
